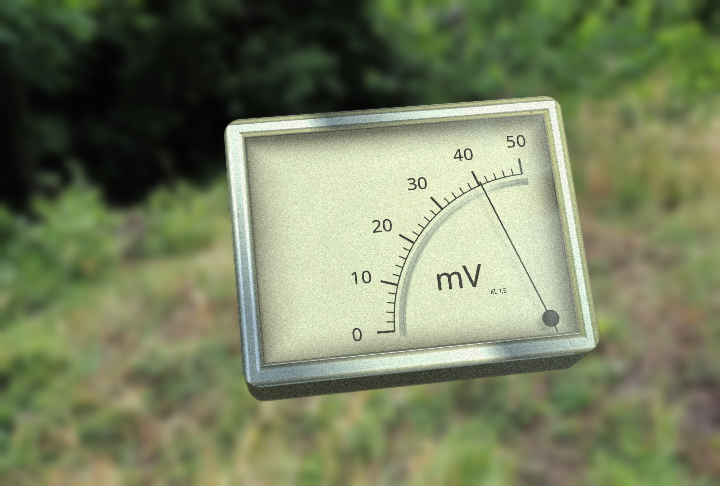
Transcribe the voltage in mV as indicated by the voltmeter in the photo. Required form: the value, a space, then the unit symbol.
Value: 40 mV
